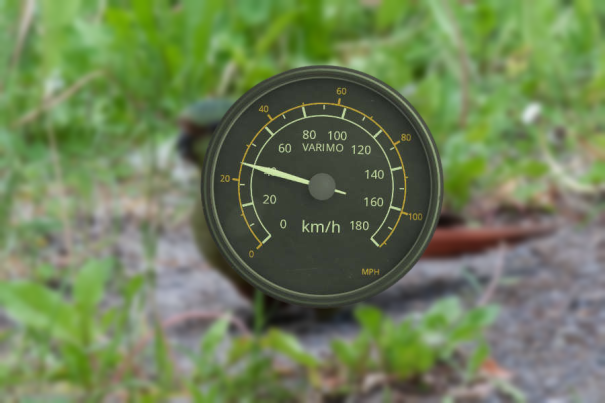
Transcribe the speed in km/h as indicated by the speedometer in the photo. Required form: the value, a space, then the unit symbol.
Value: 40 km/h
